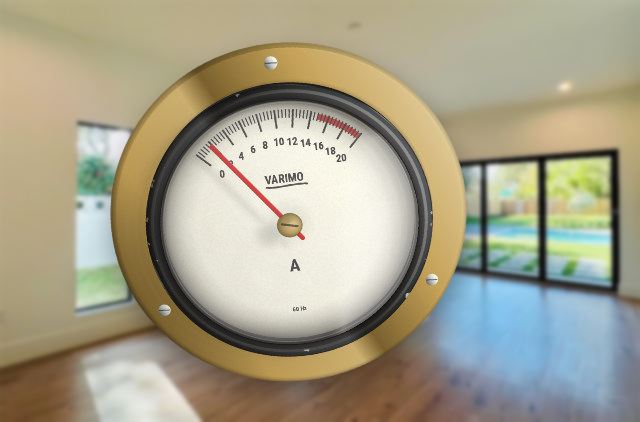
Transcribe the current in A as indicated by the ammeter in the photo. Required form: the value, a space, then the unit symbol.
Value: 2 A
